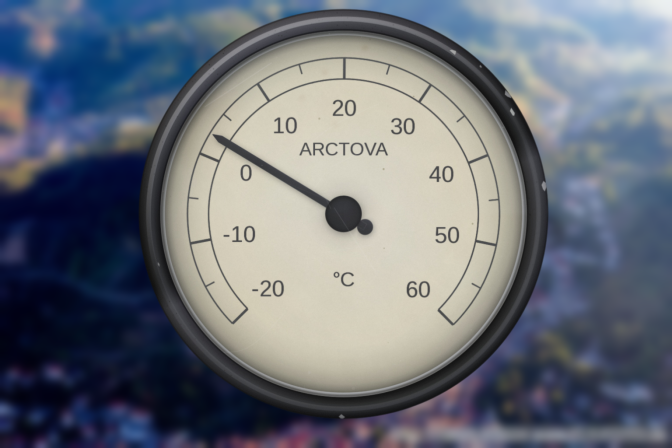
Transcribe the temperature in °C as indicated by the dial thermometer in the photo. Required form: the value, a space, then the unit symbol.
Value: 2.5 °C
